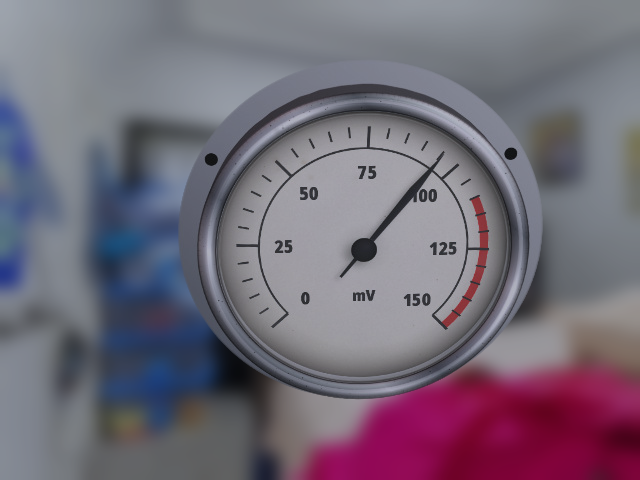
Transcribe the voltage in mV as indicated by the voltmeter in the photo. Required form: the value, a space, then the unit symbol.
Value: 95 mV
